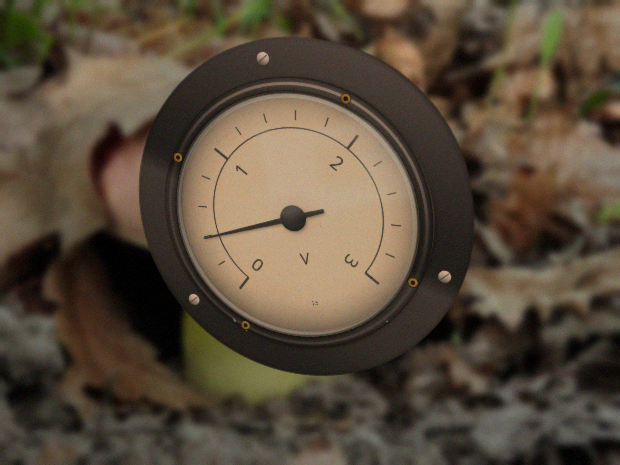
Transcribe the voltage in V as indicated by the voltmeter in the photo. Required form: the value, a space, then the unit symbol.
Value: 0.4 V
